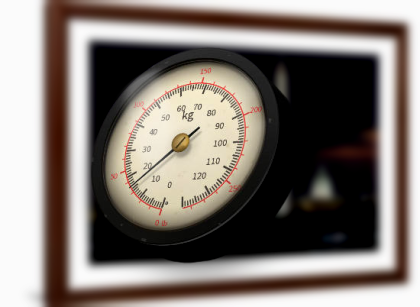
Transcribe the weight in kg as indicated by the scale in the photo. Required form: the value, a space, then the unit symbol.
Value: 15 kg
